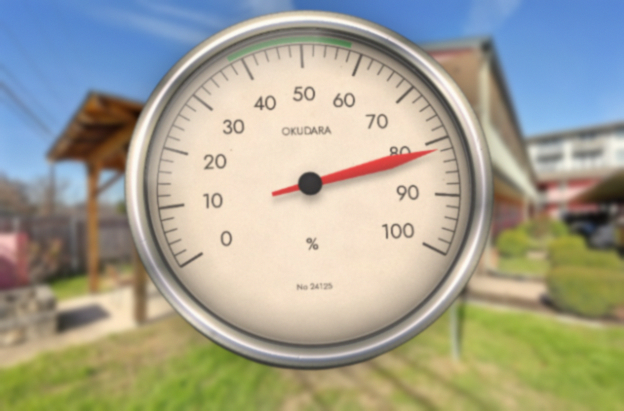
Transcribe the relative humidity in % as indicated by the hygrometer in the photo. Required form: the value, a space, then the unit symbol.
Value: 82 %
